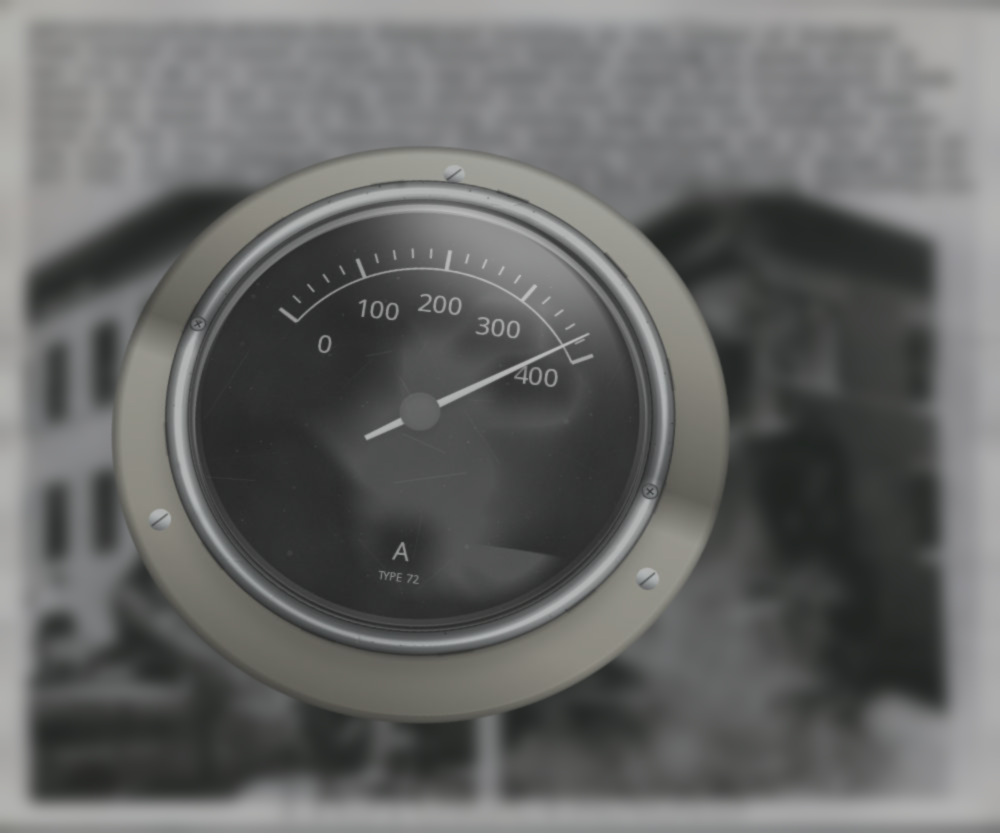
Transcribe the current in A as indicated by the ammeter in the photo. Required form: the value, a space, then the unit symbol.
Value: 380 A
